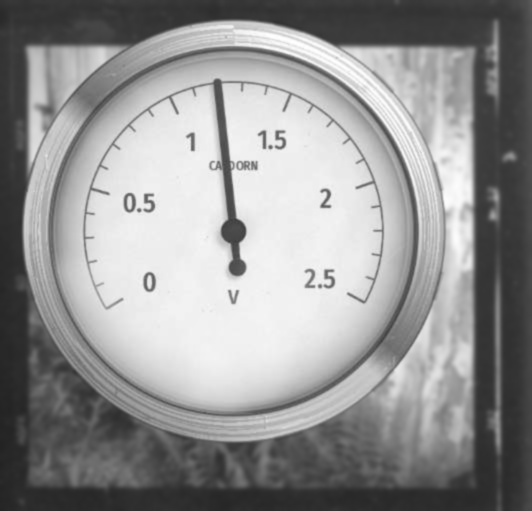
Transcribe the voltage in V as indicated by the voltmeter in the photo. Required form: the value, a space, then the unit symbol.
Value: 1.2 V
